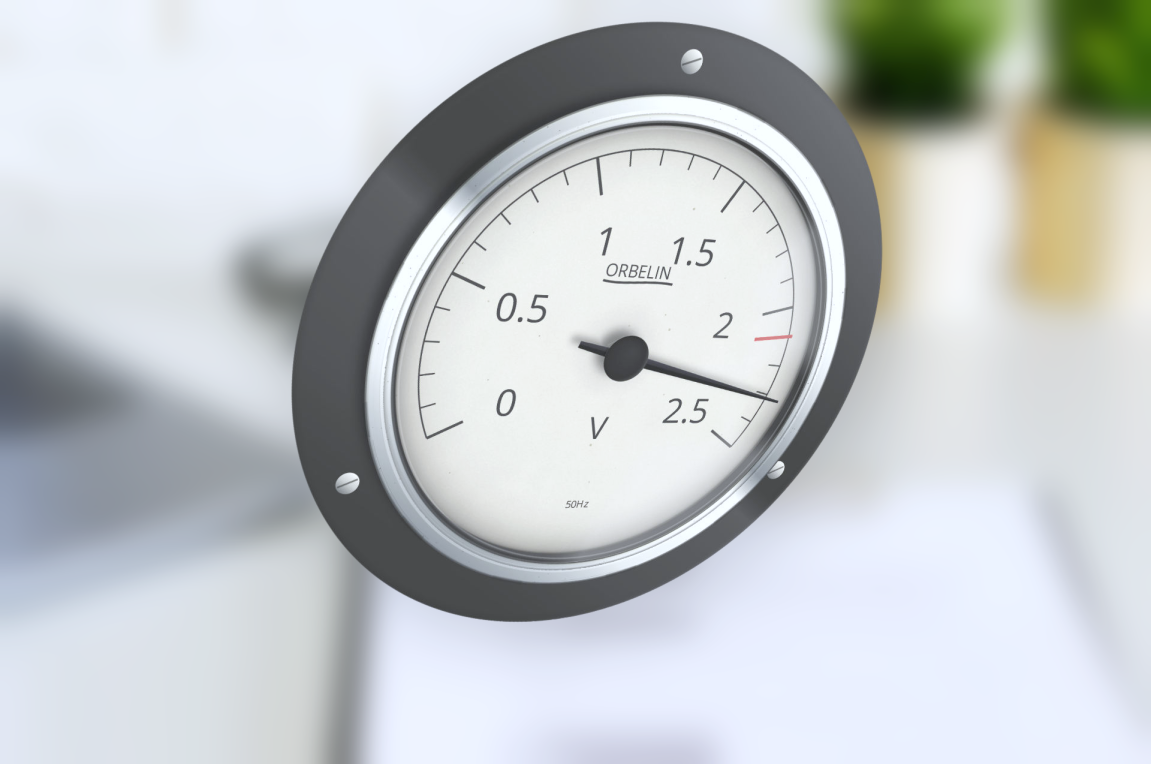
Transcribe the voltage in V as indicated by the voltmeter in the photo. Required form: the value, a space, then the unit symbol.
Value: 2.3 V
